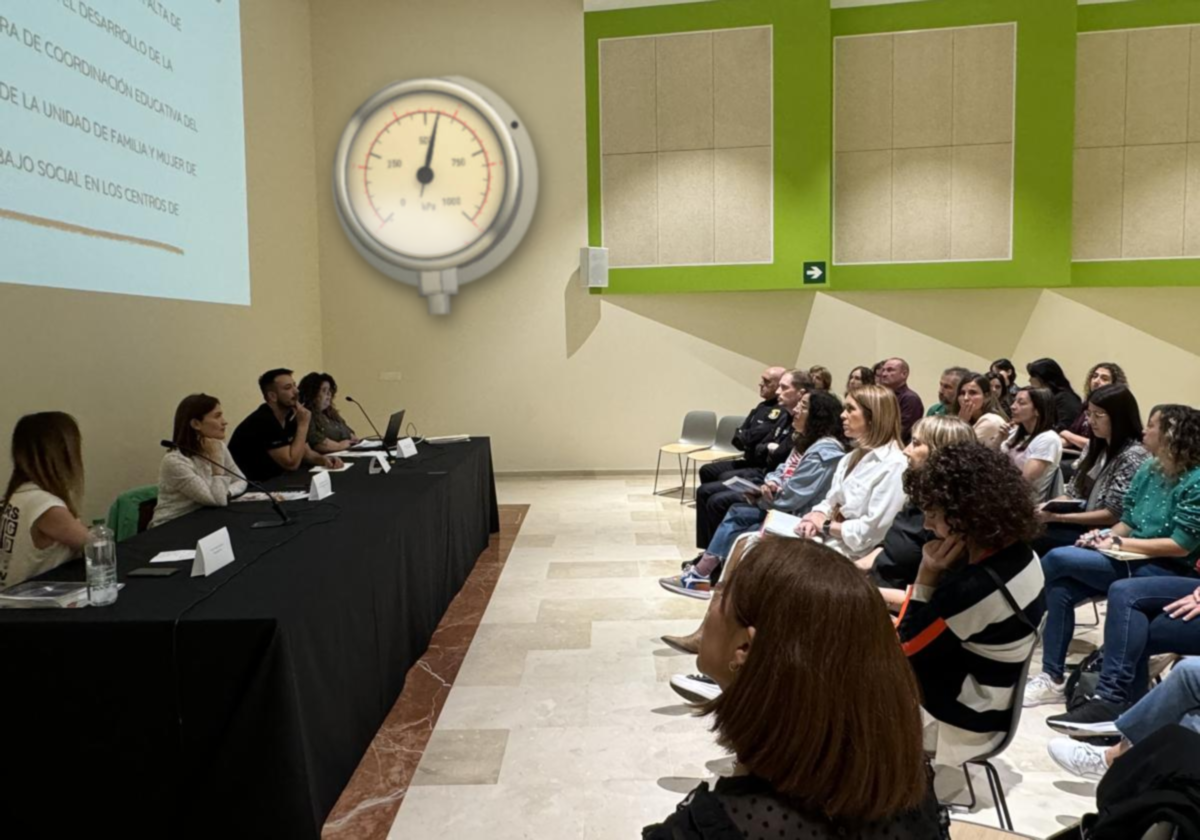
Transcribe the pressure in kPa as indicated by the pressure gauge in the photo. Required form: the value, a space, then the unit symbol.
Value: 550 kPa
